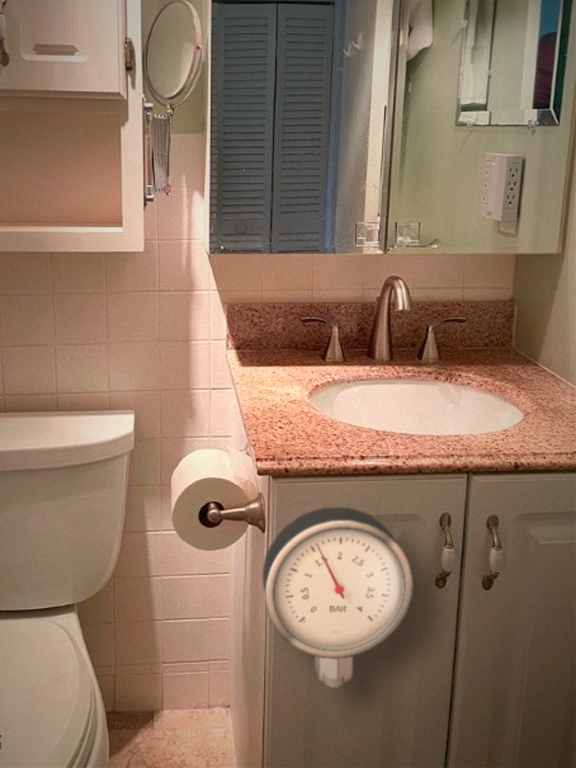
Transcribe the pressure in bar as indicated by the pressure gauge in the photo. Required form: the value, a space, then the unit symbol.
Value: 1.6 bar
